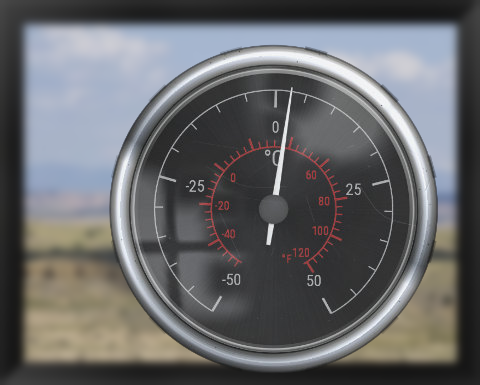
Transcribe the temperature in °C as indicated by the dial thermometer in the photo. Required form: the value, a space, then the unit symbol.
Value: 2.5 °C
